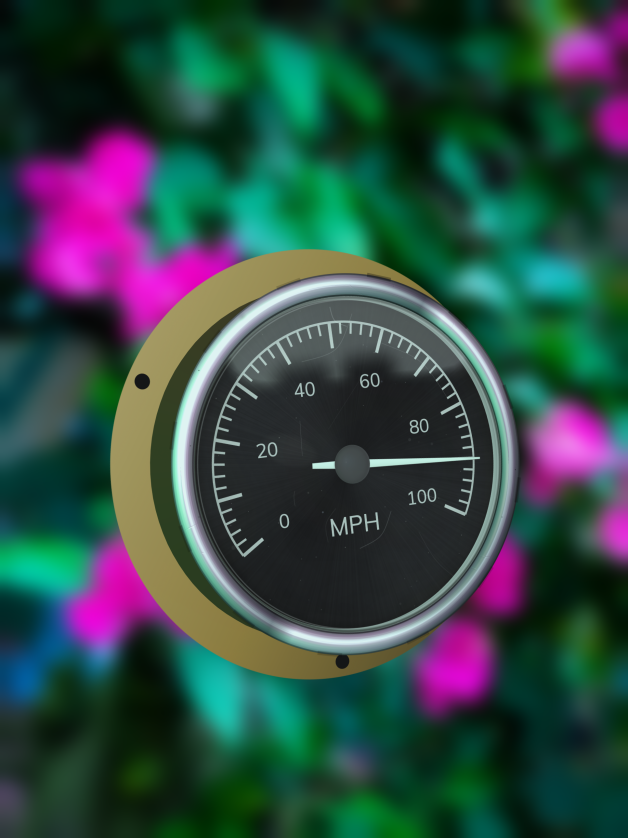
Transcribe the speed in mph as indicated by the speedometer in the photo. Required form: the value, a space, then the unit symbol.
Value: 90 mph
